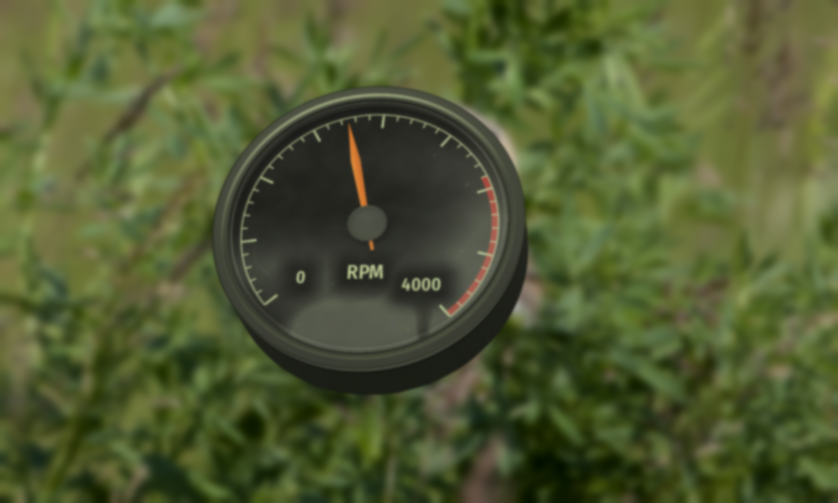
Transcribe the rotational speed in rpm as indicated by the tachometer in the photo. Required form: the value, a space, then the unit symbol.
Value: 1750 rpm
